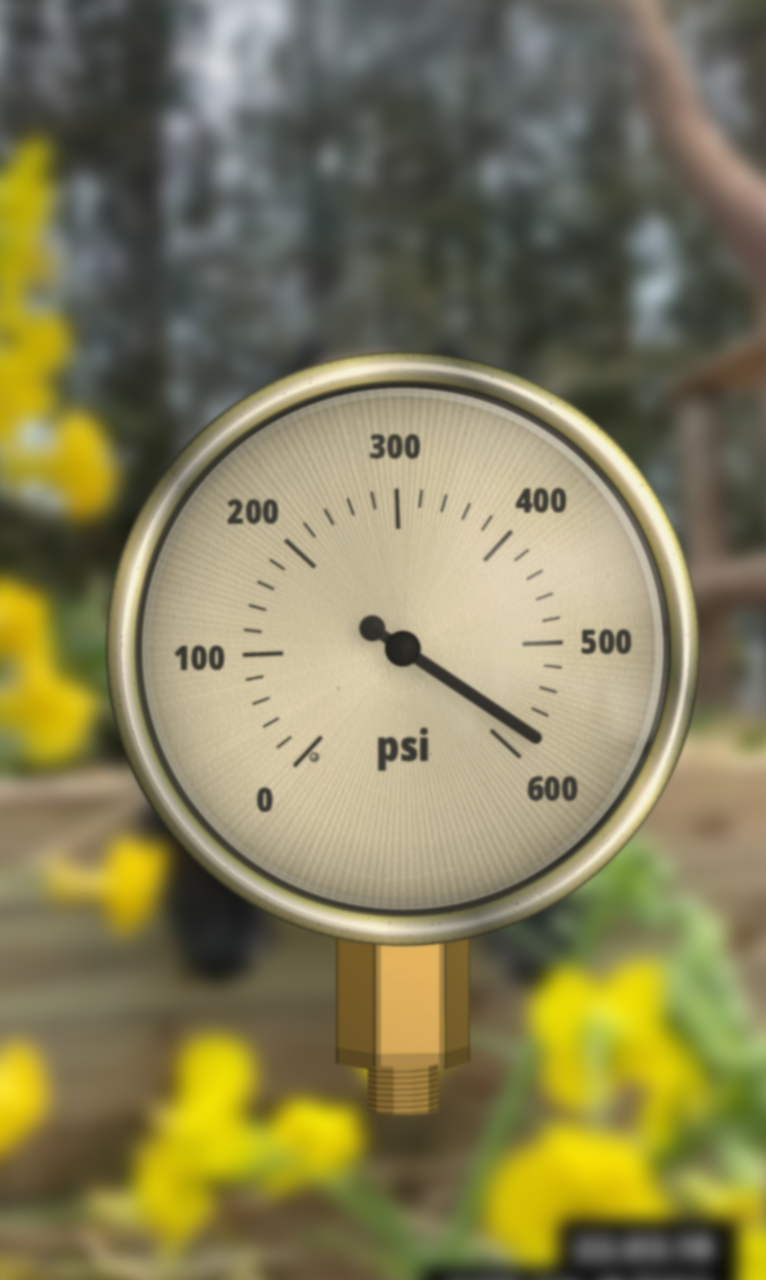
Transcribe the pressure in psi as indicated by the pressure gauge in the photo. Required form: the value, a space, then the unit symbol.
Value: 580 psi
